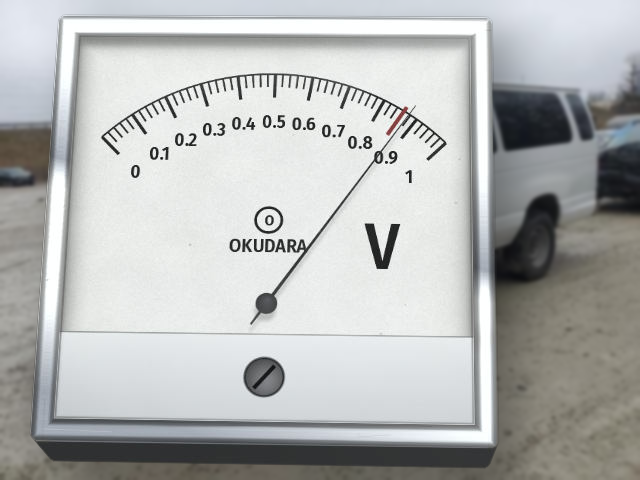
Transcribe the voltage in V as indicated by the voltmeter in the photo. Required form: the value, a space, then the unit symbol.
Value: 0.88 V
